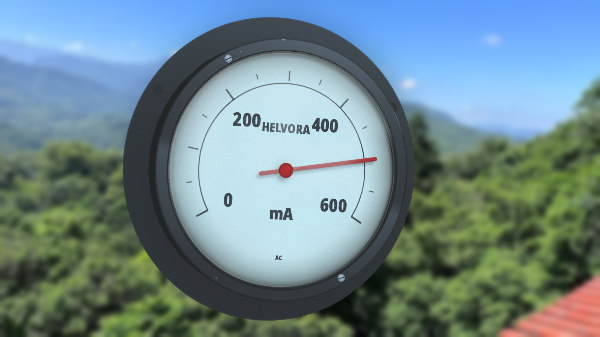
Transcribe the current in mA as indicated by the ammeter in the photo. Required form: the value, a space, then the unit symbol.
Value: 500 mA
